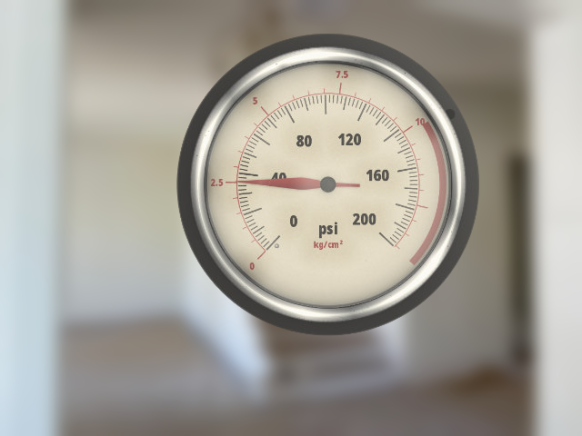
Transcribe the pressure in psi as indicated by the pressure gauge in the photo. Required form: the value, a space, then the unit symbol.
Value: 36 psi
